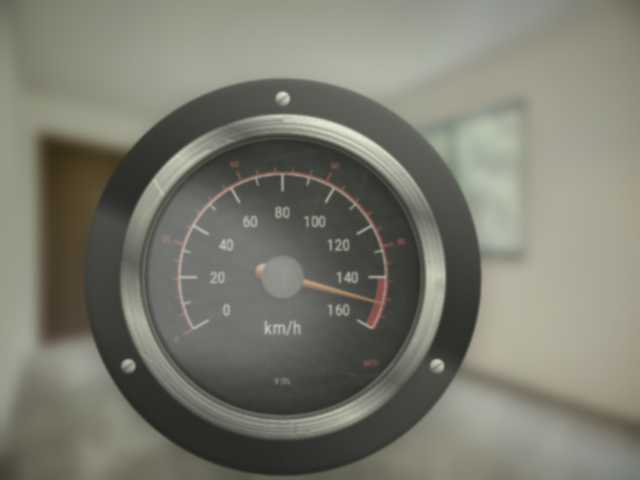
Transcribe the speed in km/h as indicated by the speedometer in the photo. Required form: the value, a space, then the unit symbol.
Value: 150 km/h
